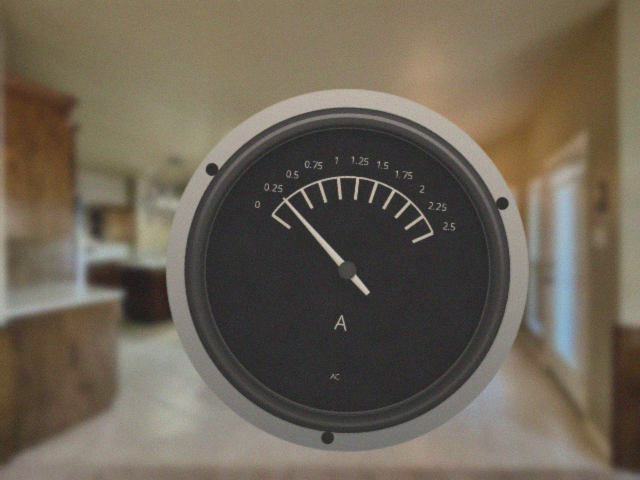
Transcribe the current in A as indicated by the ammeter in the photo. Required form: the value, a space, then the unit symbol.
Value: 0.25 A
